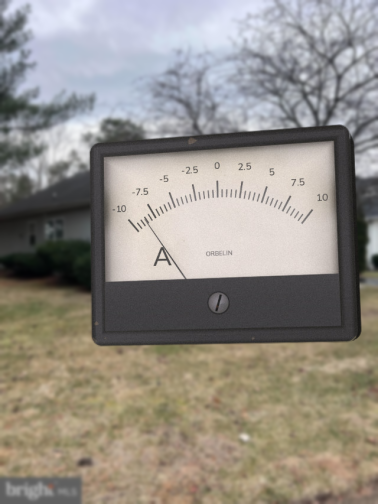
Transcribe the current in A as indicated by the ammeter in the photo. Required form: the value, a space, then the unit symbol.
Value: -8.5 A
